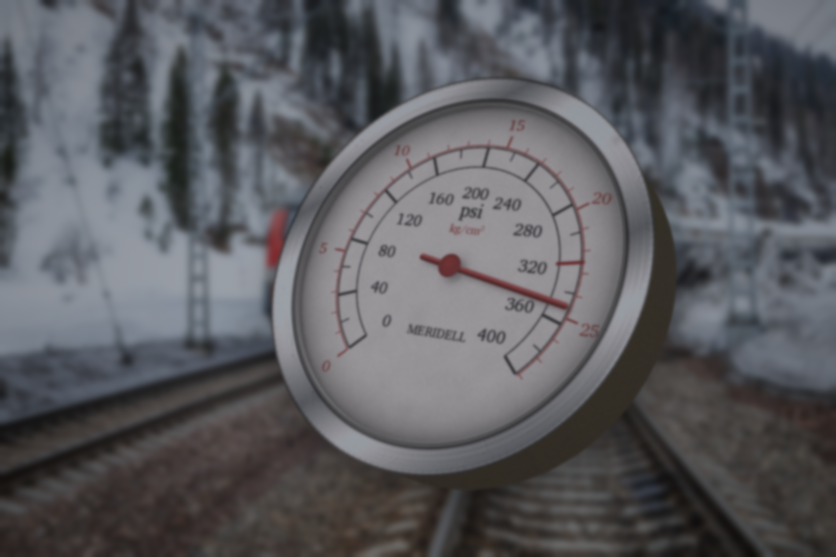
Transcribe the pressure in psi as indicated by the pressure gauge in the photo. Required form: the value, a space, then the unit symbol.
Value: 350 psi
